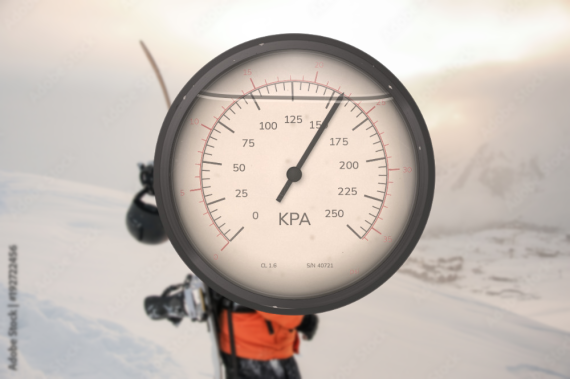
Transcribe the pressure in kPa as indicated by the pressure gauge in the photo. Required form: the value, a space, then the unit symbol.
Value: 155 kPa
